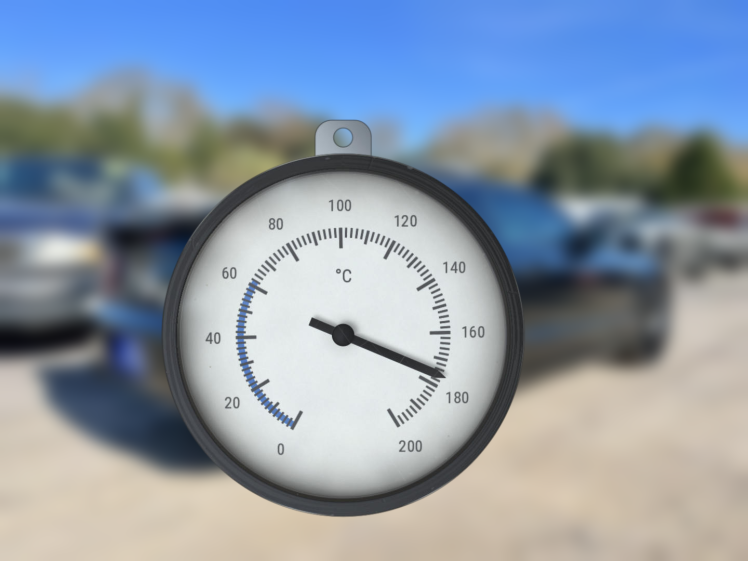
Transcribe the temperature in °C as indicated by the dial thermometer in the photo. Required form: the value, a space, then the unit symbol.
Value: 176 °C
